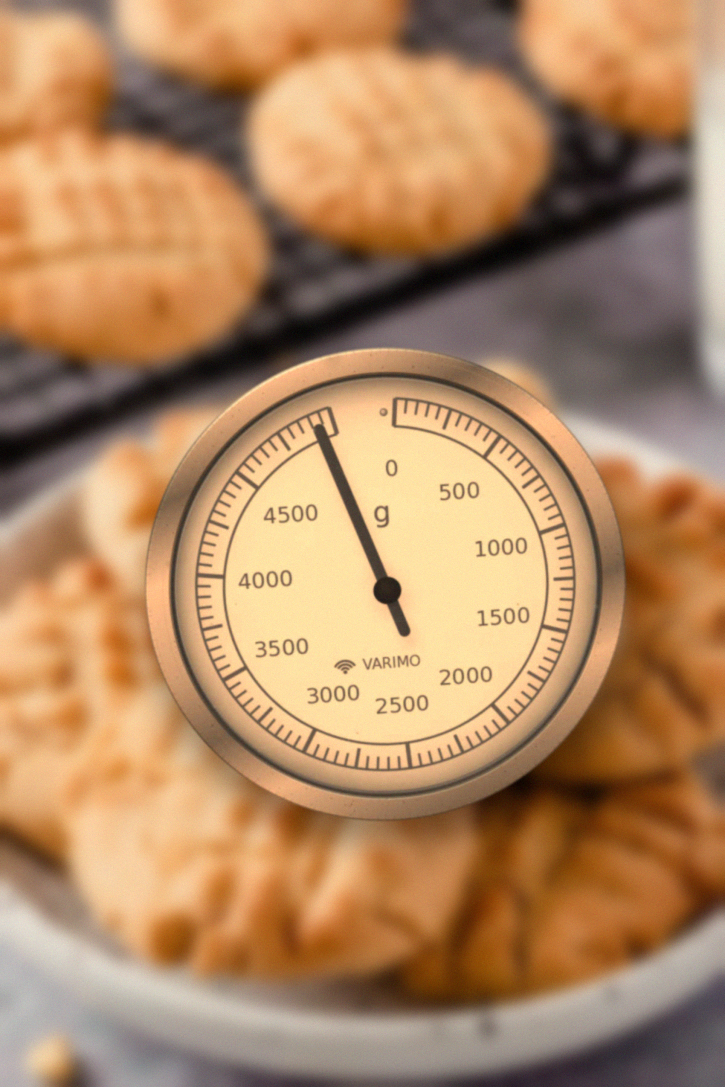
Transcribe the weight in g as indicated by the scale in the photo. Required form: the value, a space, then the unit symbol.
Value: 4925 g
